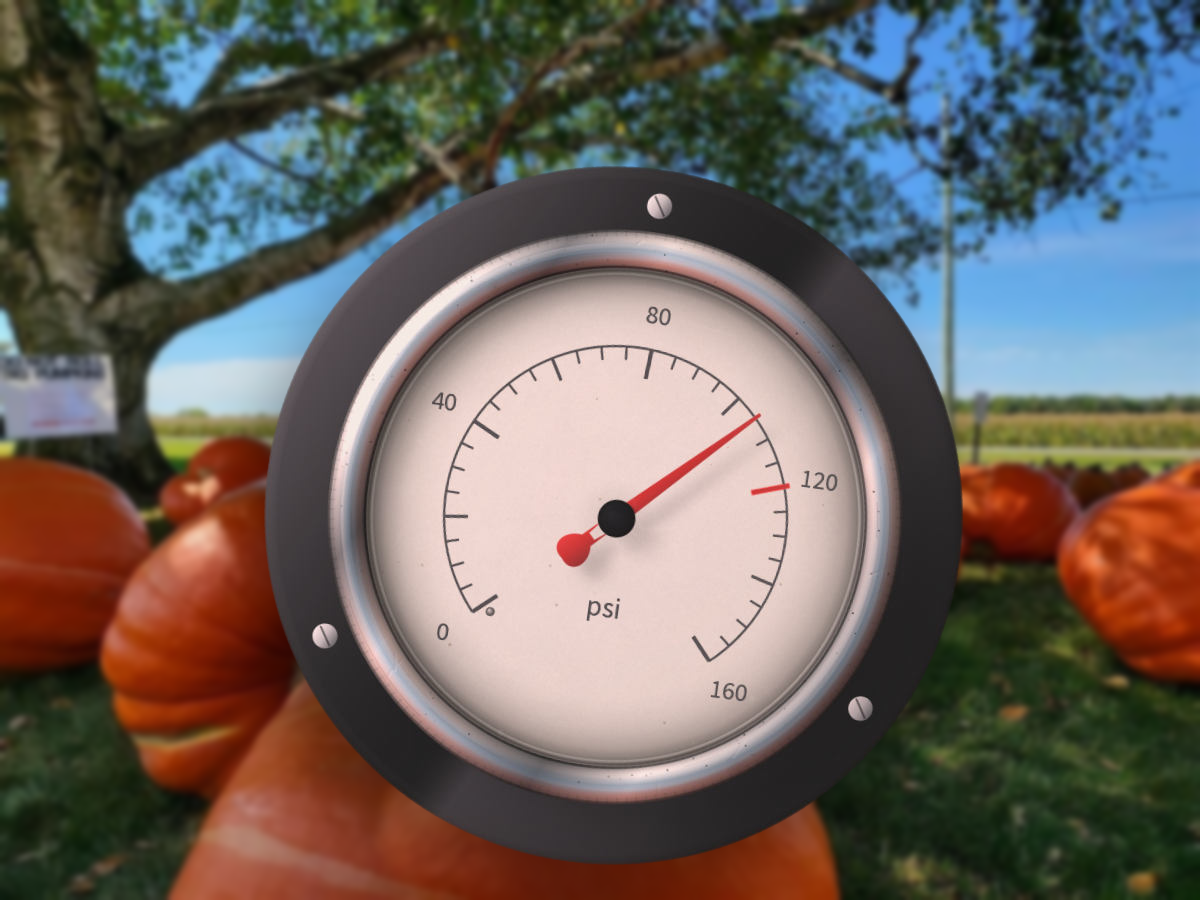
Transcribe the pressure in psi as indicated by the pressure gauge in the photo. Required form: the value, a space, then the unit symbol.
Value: 105 psi
